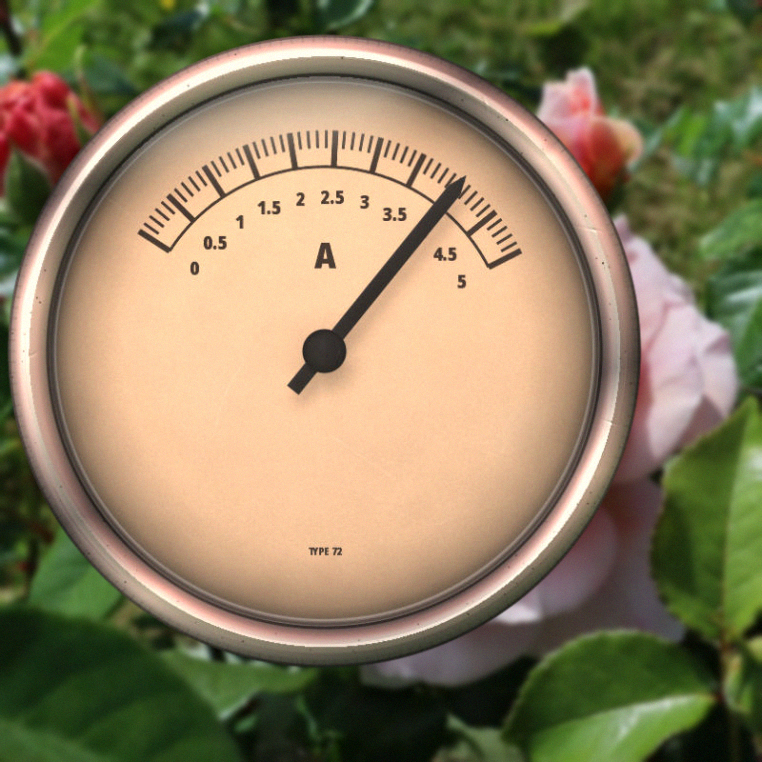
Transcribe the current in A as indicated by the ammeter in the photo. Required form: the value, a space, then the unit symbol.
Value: 4 A
